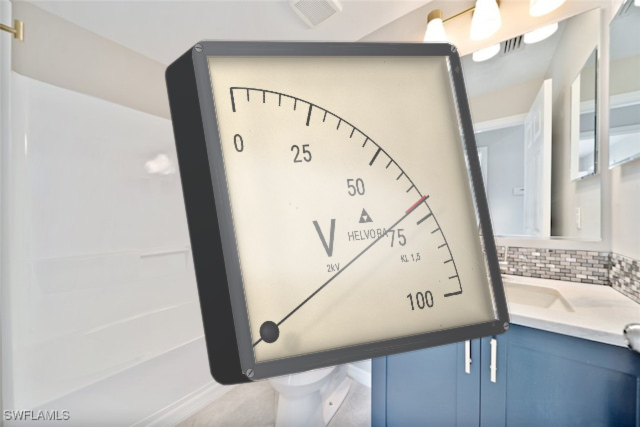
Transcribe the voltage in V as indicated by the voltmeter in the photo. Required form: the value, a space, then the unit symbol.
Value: 70 V
